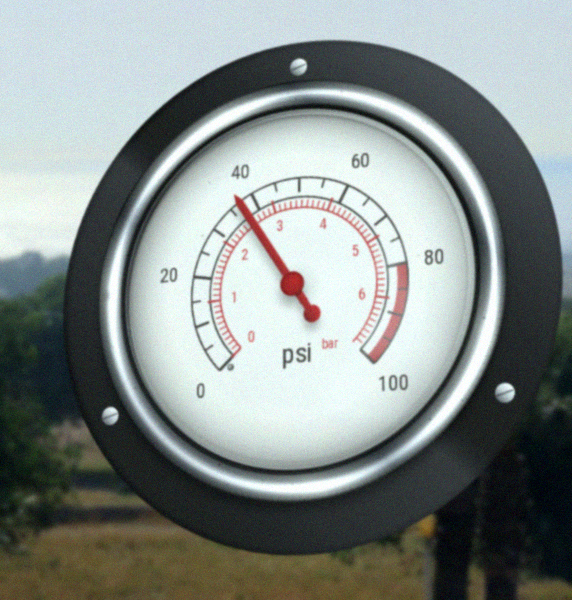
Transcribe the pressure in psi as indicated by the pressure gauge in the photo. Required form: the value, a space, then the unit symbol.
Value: 37.5 psi
